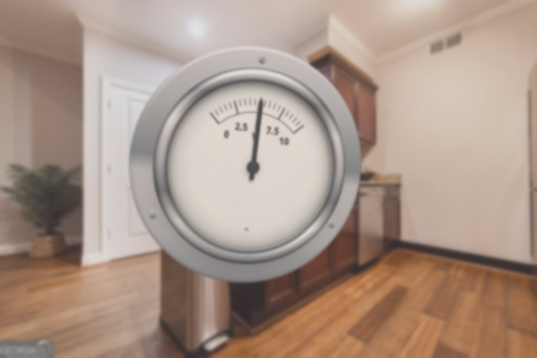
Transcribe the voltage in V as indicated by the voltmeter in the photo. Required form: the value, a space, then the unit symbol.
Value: 5 V
